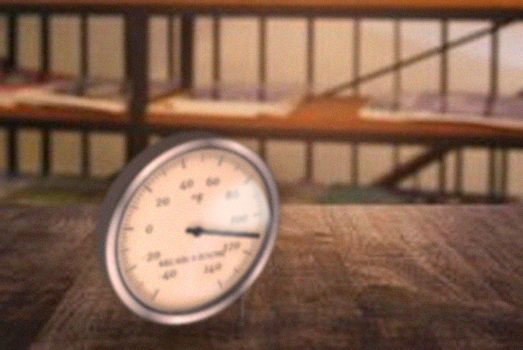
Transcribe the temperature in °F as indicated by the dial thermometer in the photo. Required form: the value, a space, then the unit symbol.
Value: 110 °F
